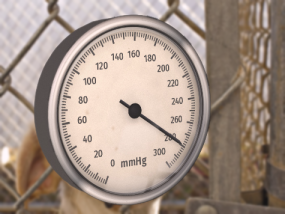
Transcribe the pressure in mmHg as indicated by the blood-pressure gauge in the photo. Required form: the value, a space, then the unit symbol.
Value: 280 mmHg
